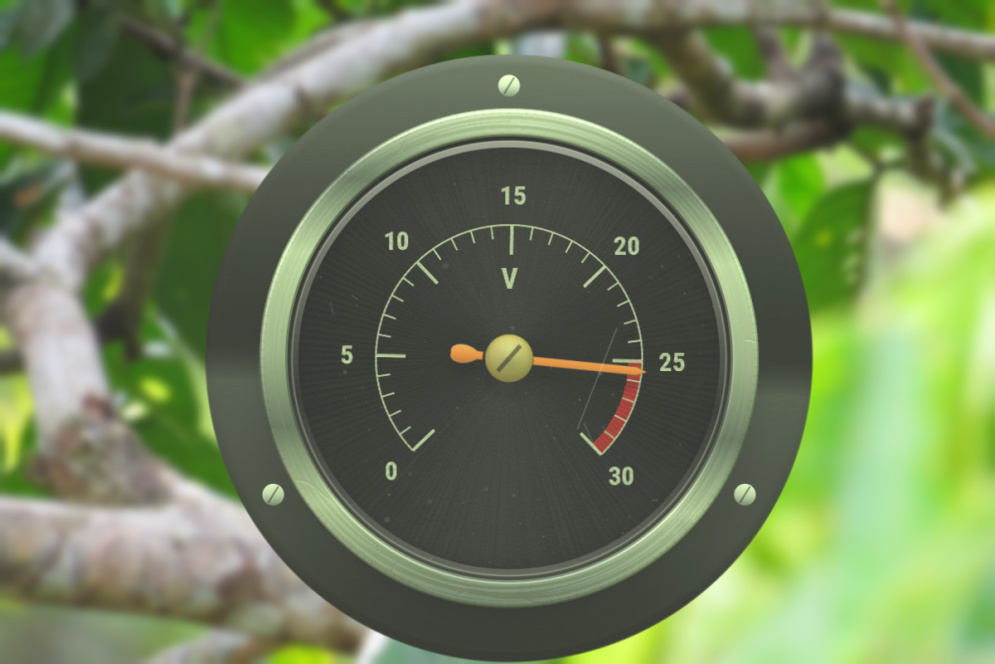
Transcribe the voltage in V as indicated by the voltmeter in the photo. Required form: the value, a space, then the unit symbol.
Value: 25.5 V
